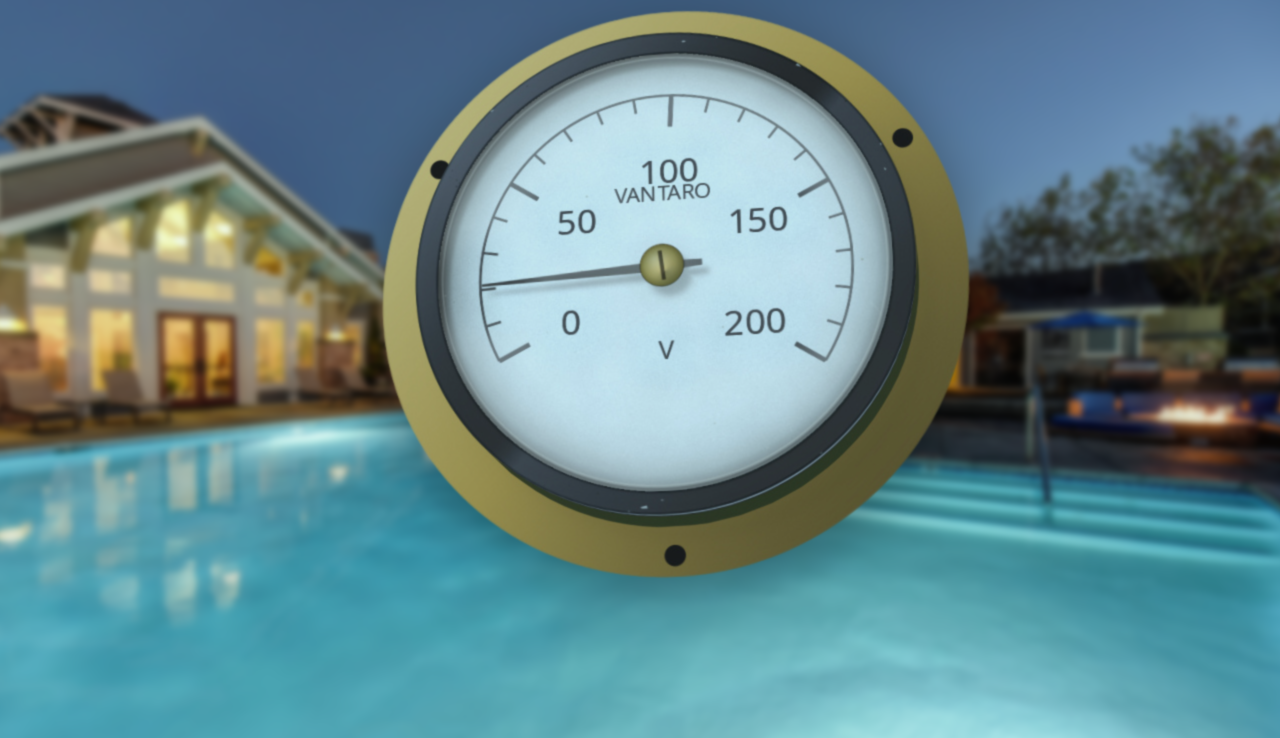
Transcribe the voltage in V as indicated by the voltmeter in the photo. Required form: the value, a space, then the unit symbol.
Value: 20 V
